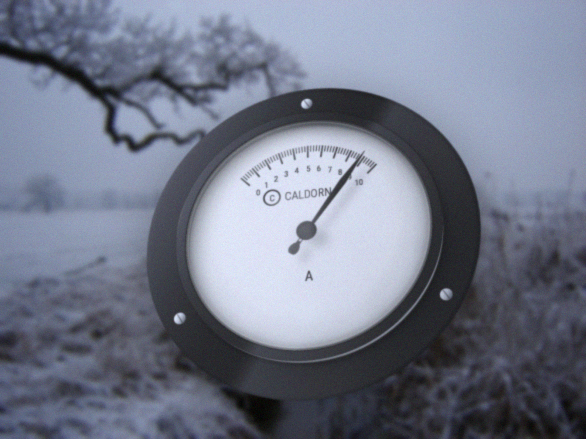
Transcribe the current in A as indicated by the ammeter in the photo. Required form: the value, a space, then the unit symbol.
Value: 9 A
